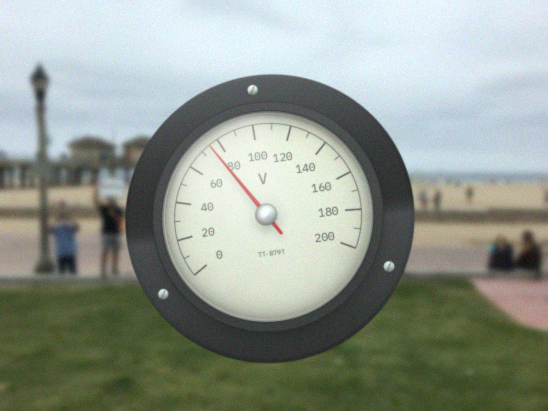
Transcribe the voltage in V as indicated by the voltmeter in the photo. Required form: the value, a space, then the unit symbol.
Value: 75 V
